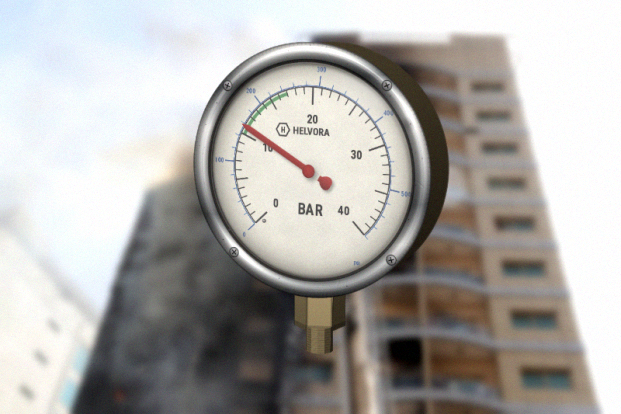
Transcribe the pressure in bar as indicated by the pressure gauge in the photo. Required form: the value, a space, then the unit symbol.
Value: 11 bar
